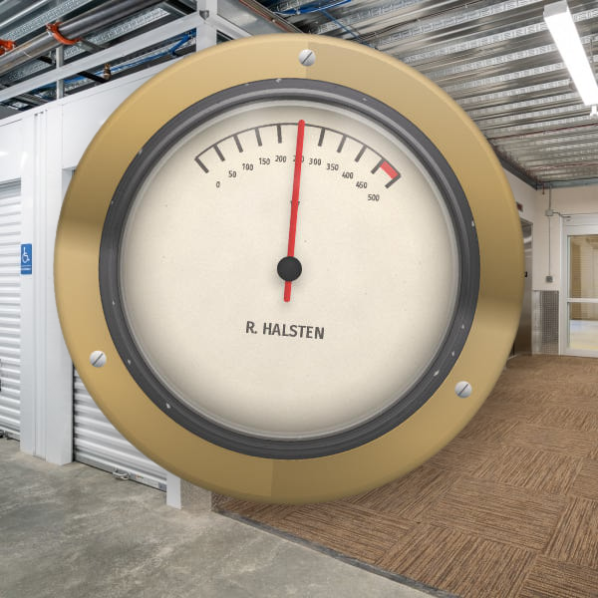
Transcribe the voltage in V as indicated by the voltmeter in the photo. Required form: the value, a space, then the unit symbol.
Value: 250 V
